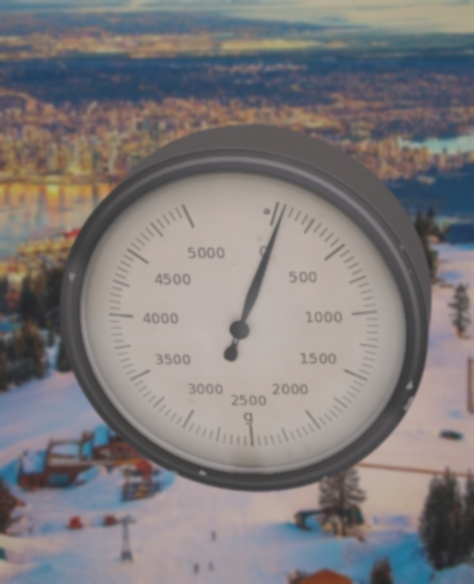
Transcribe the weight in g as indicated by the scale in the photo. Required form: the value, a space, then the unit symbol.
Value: 50 g
